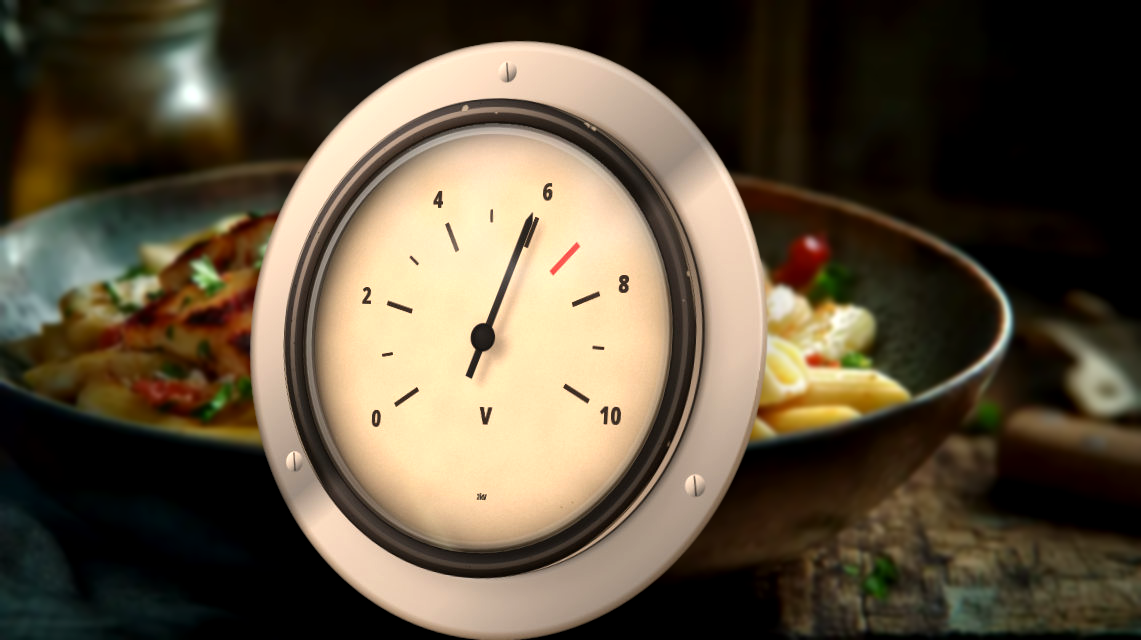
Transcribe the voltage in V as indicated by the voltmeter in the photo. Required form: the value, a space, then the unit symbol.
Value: 6 V
